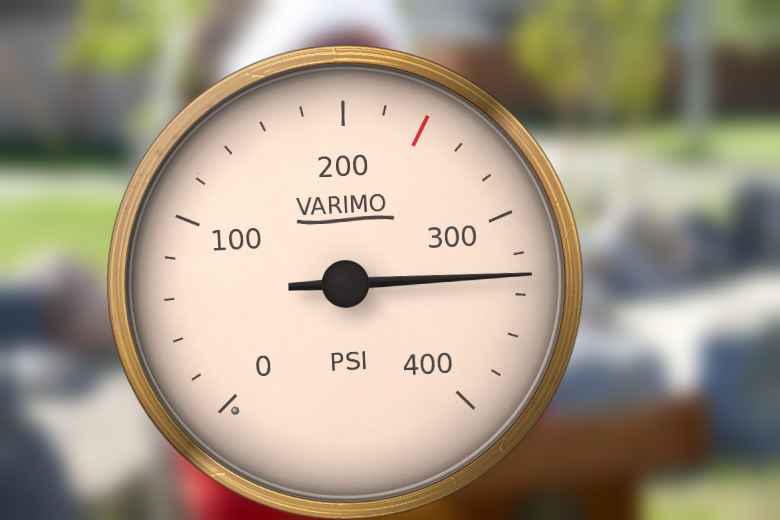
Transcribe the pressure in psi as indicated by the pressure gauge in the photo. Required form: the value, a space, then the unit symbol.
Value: 330 psi
